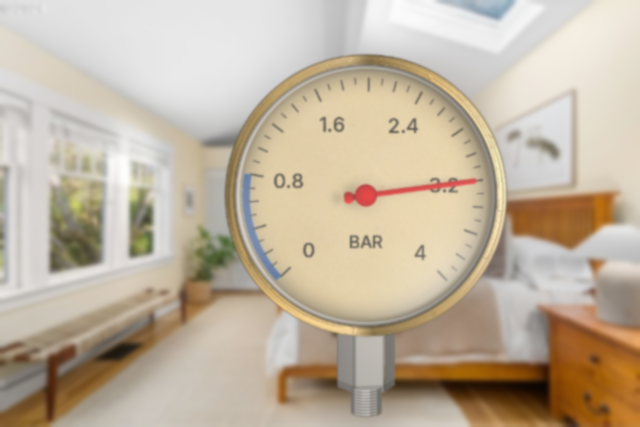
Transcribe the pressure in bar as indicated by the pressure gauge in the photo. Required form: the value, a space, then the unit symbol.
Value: 3.2 bar
